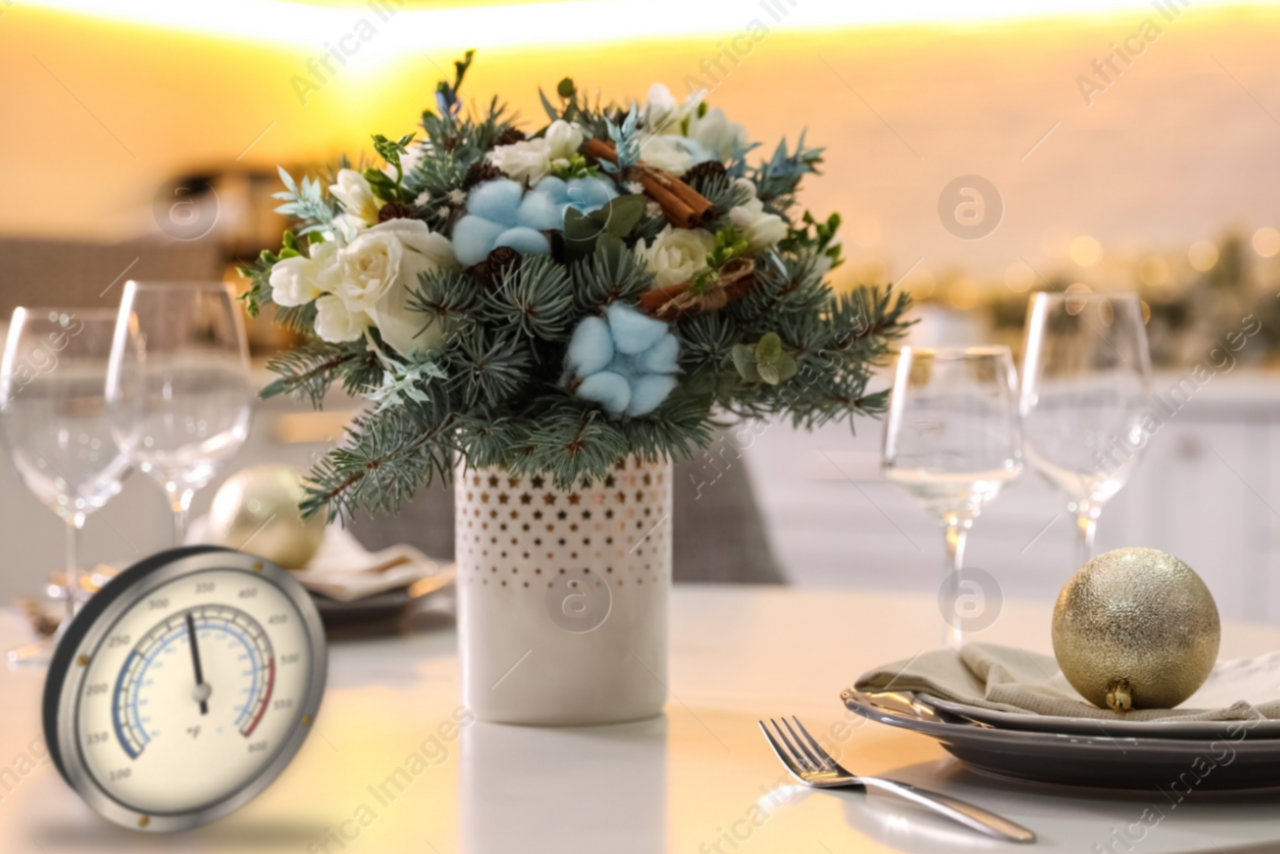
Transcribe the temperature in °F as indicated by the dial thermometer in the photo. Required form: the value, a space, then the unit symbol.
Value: 325 °F
